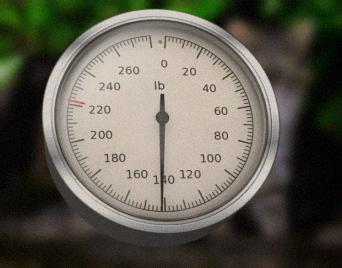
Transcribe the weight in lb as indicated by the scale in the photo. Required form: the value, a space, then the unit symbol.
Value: 142 lb
